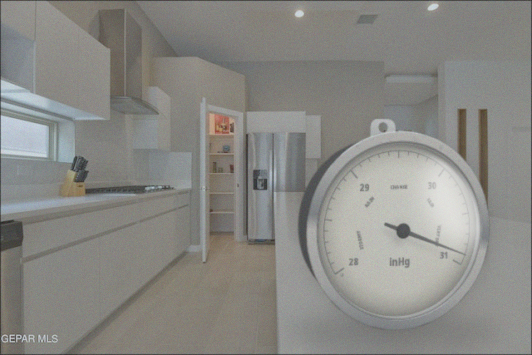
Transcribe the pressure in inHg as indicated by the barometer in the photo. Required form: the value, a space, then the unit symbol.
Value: 30.9 inHg
